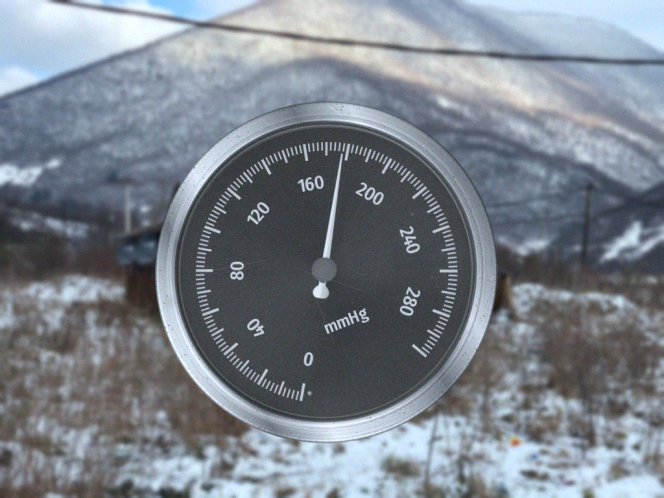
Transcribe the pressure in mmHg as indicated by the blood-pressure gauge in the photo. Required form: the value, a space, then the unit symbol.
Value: 178 mmHg
